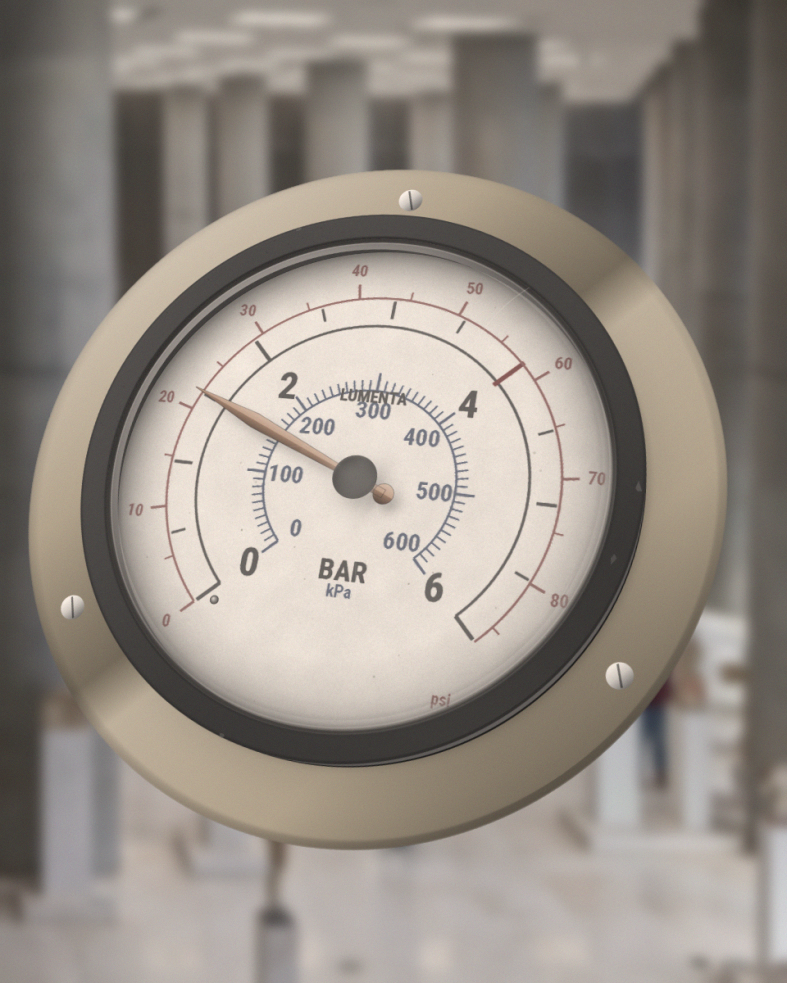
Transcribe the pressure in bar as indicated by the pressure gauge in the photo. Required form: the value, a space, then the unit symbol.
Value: 1.5 bar
